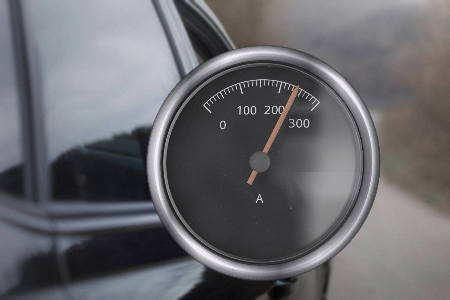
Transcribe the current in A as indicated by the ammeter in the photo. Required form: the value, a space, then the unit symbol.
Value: 240 A
